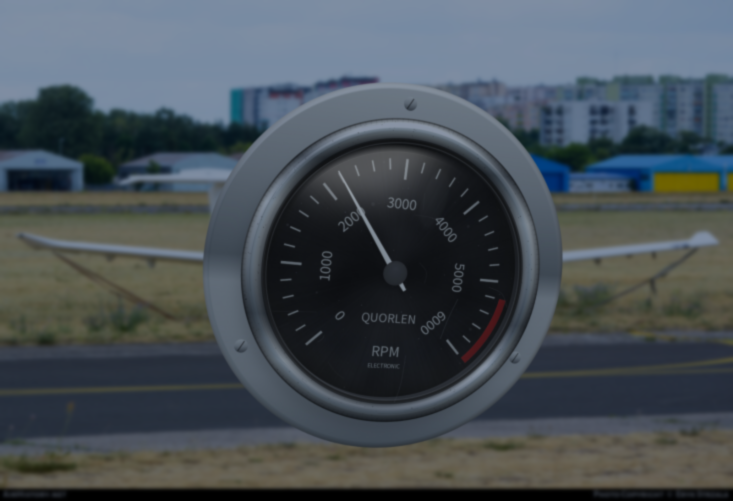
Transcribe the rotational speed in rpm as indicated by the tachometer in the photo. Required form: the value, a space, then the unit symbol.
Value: 2200 rpm
